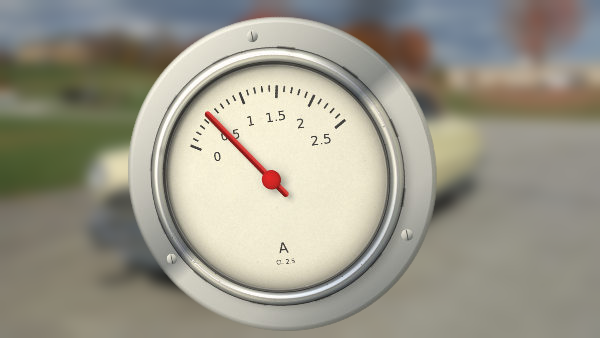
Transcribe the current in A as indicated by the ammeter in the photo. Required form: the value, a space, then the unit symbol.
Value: 0.5 A
